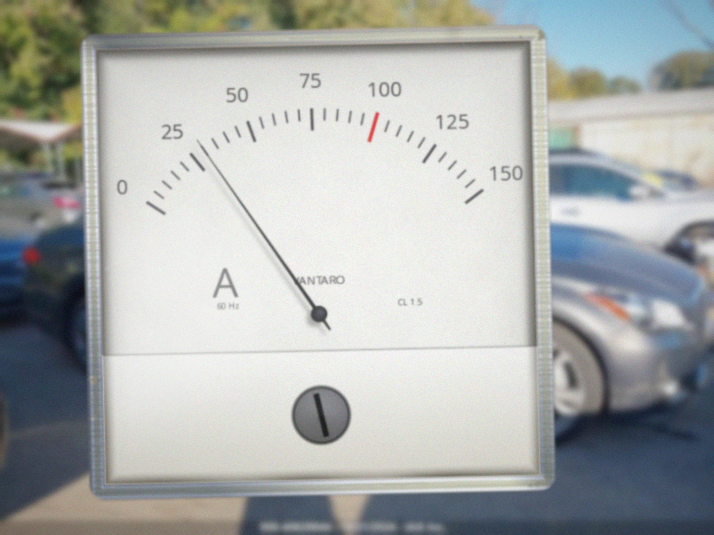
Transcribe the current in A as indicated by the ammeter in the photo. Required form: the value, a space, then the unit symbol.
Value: 30 A
